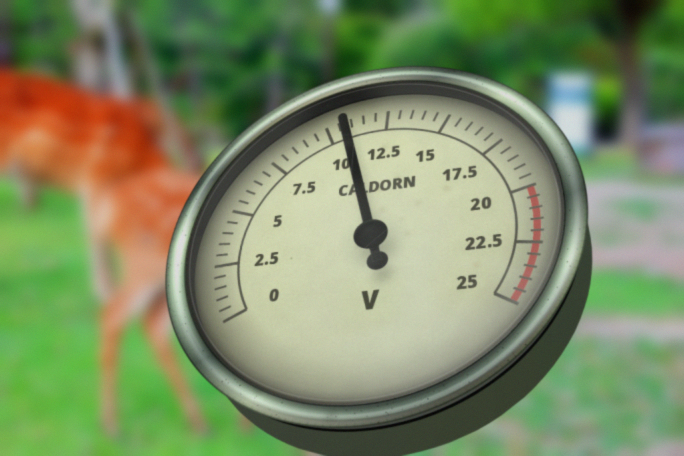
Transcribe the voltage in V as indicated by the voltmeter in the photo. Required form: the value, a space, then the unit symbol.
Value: 10.75 V
